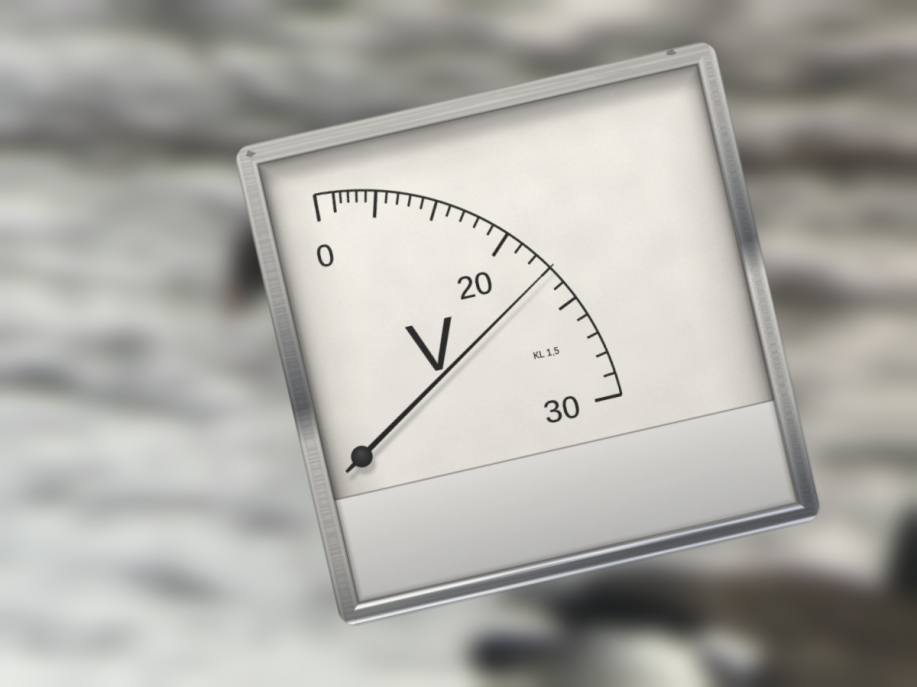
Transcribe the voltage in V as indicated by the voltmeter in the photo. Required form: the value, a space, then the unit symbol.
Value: 23 V
